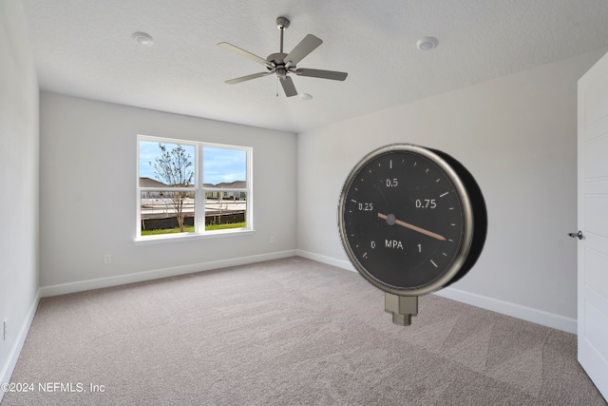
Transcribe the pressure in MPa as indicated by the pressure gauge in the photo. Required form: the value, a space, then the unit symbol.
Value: 0.9 MPa
